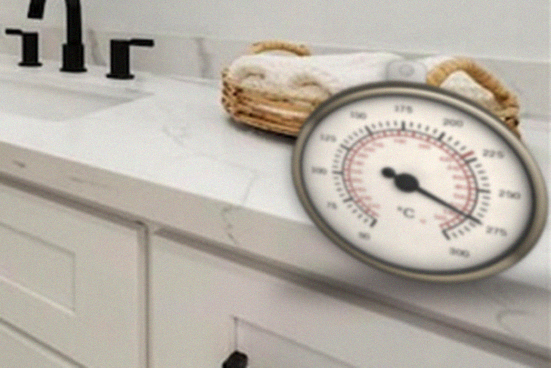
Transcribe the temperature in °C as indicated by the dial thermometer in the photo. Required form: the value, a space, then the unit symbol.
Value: 275 °C
